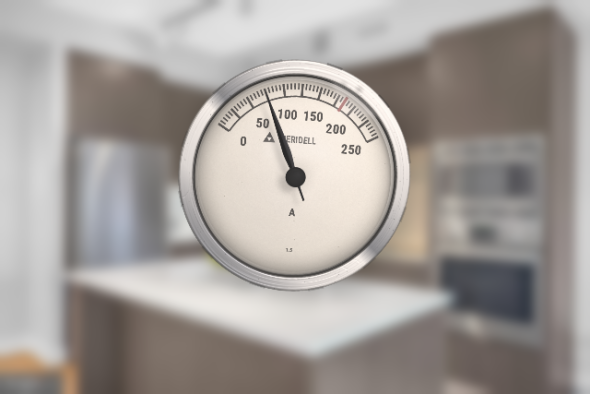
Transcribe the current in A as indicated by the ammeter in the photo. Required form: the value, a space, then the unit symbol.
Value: 75 A
